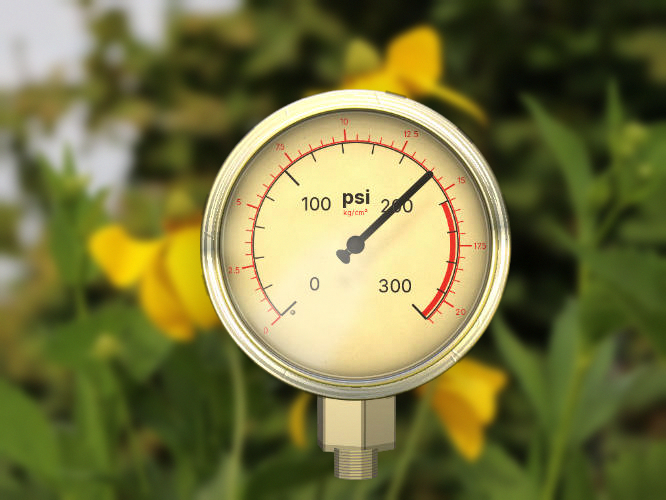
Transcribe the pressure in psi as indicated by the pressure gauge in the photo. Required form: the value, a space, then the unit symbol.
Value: 200 psi
